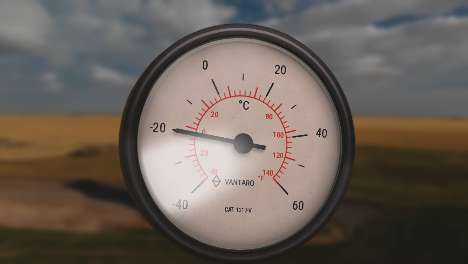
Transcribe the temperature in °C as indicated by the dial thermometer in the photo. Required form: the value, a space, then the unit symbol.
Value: -20 °C
